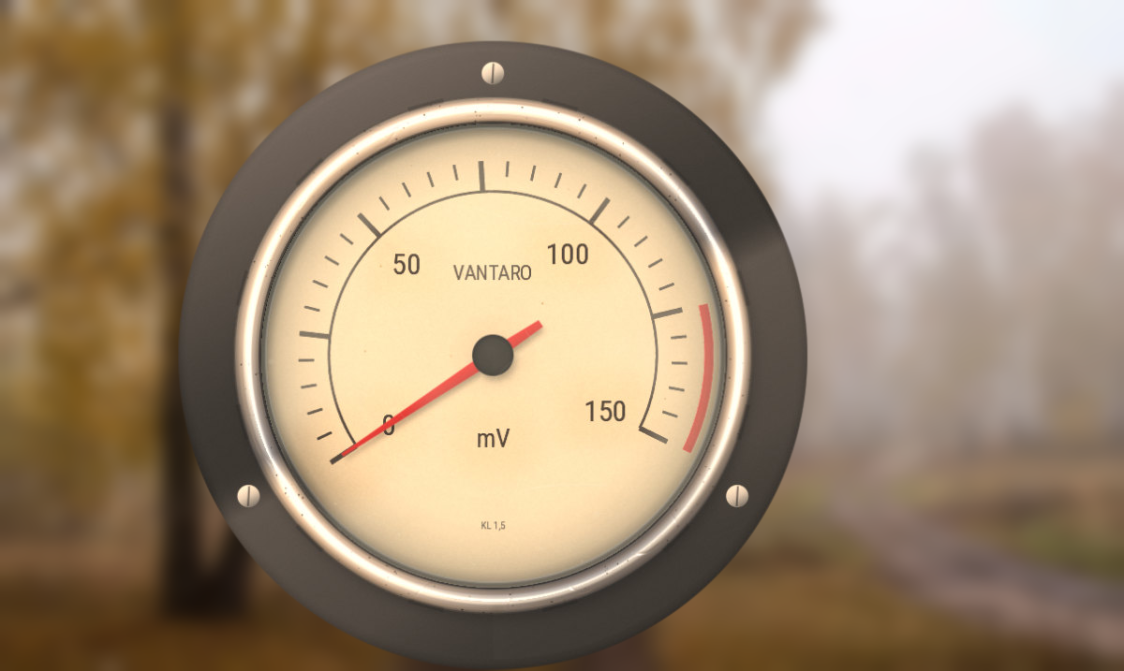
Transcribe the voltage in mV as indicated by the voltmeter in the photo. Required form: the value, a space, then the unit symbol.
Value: 0 mV
